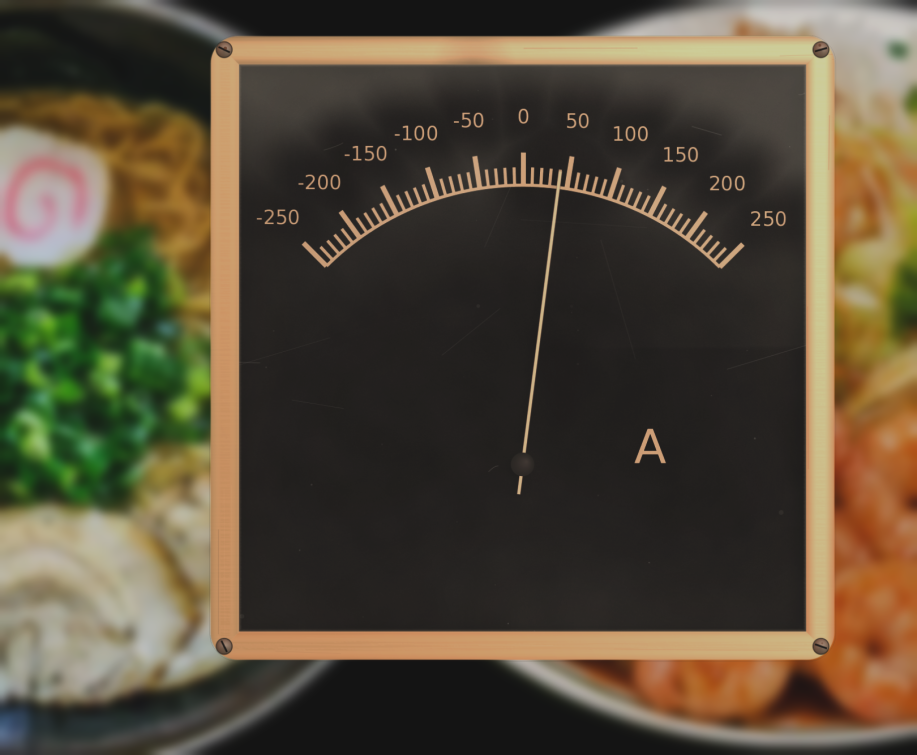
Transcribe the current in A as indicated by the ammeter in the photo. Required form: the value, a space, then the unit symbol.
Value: 40 A
